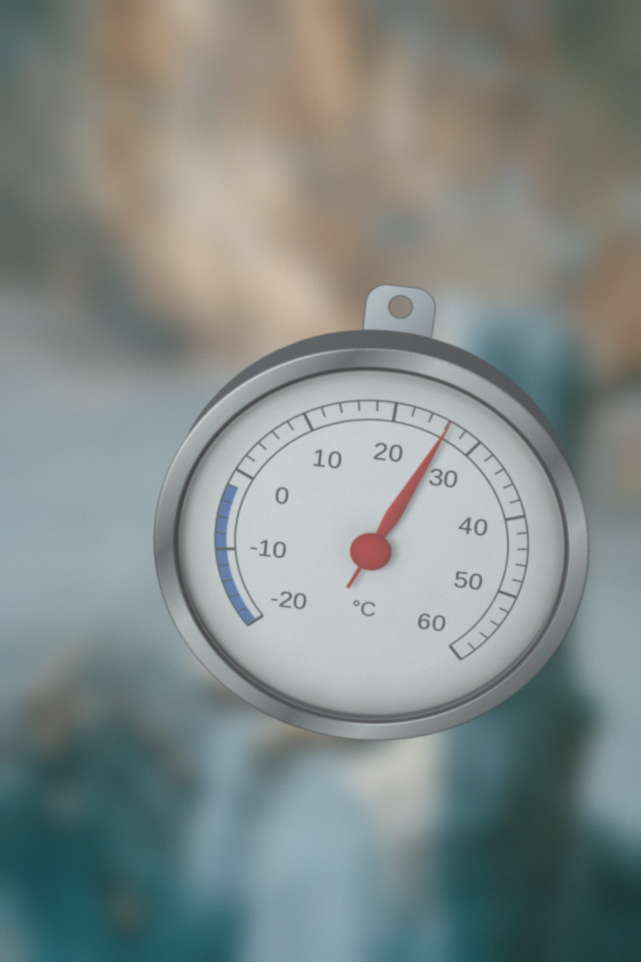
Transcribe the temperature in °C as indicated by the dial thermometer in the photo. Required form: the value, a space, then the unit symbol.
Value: 26 °C
